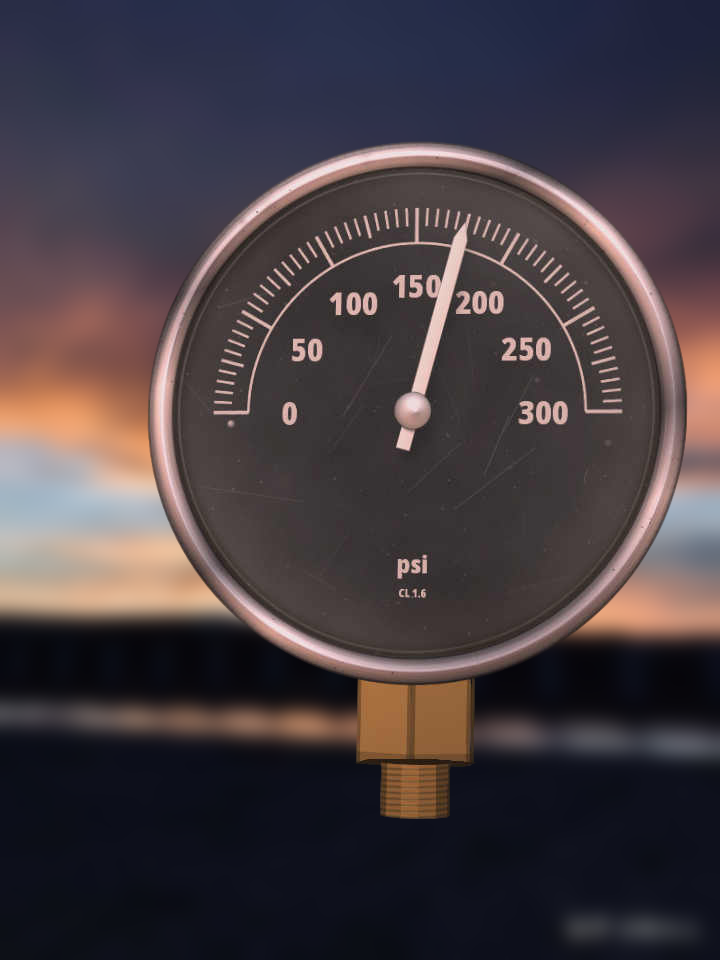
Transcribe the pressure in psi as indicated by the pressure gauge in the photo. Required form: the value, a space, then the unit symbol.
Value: 175 psi
